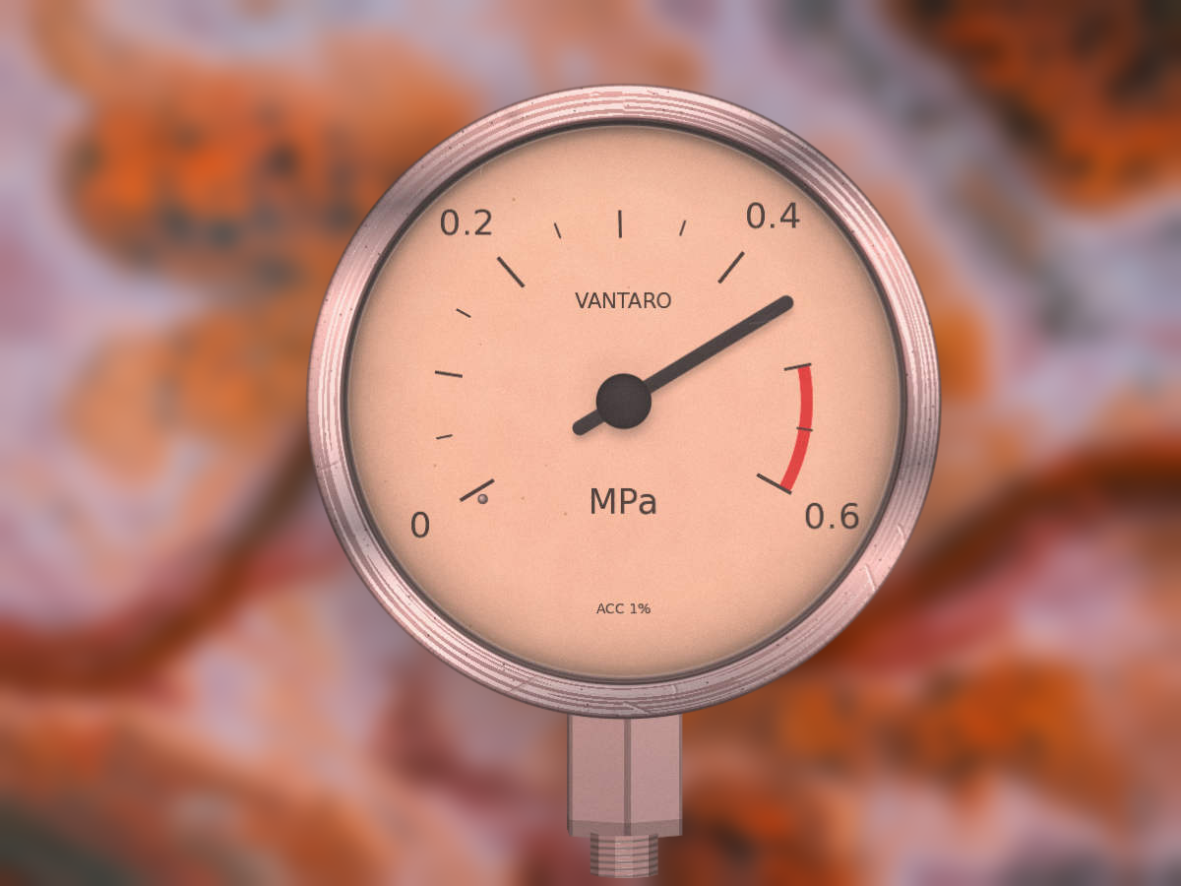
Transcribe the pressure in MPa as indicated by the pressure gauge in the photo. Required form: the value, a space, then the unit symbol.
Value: 0.45 MPa
